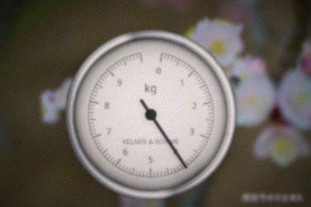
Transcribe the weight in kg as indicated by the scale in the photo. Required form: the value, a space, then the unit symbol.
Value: 4 kg
